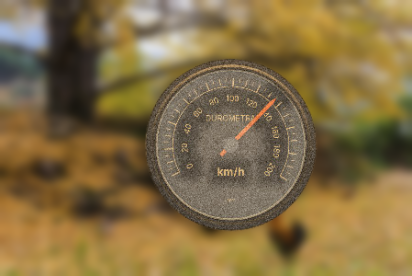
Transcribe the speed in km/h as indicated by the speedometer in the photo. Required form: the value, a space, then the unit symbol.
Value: 135 km/h
